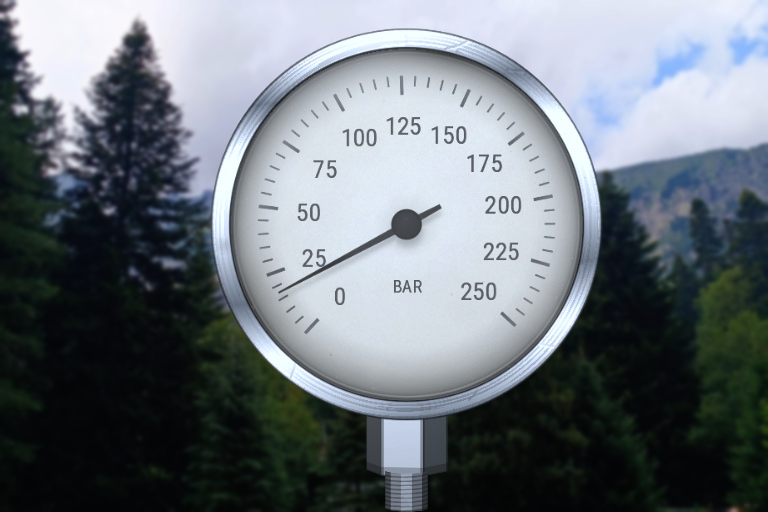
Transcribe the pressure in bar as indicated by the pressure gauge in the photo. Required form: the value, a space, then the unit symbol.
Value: 17.5 bar
